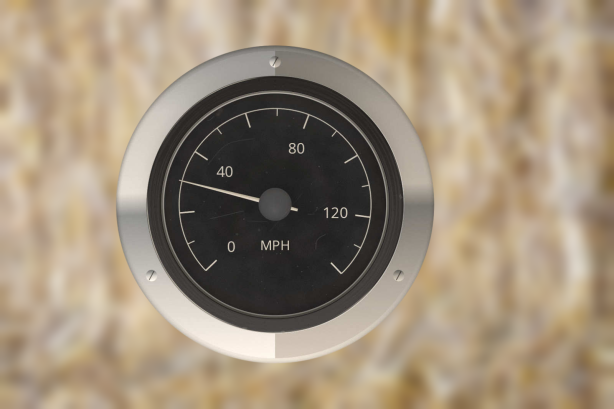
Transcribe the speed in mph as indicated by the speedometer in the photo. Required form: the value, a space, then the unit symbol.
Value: 30 mph
